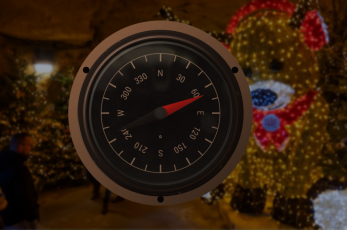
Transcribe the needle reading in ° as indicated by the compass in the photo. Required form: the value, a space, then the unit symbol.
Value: 67.5 °
